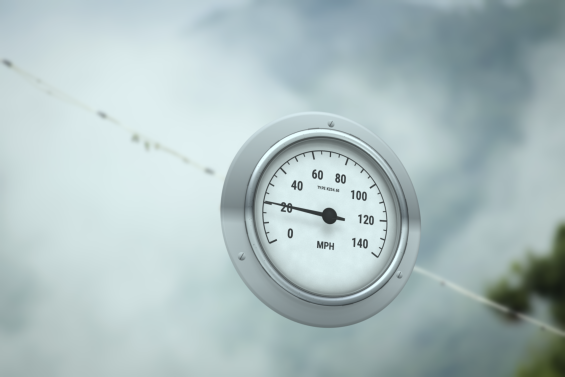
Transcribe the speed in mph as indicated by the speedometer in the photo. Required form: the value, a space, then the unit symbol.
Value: 20 mph
